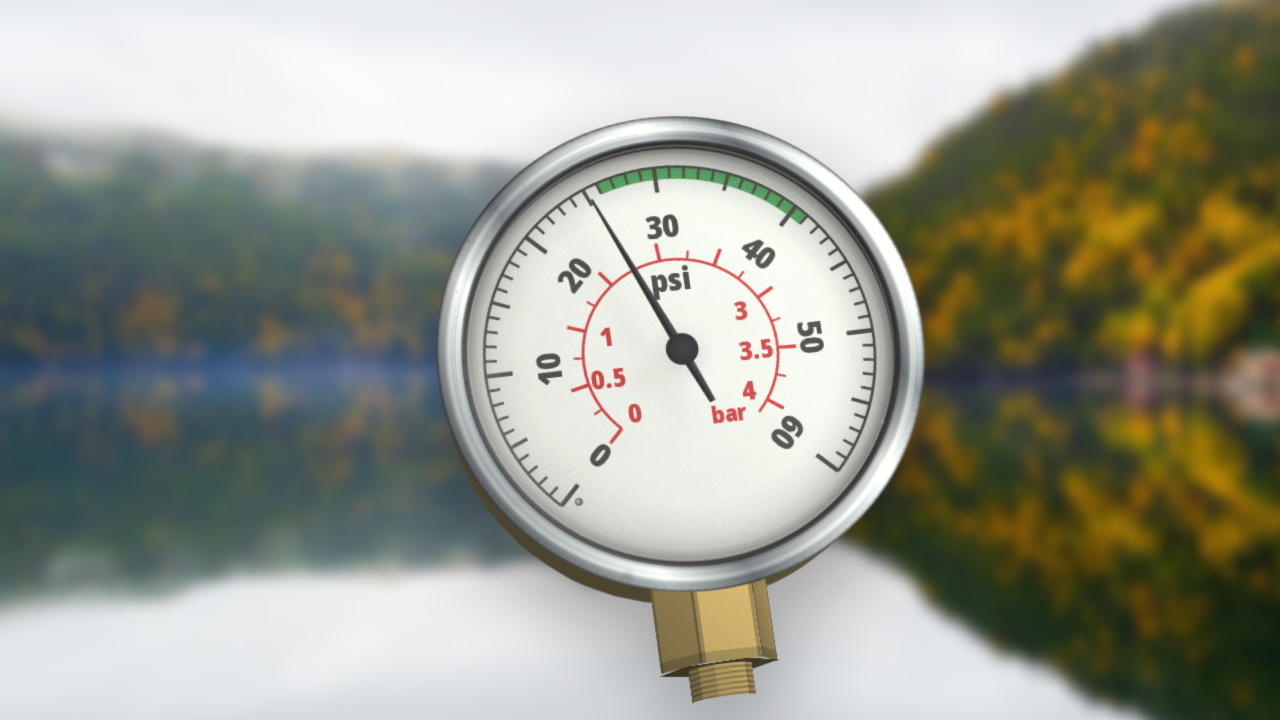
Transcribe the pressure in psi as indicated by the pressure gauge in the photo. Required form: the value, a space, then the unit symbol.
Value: 25 psi
